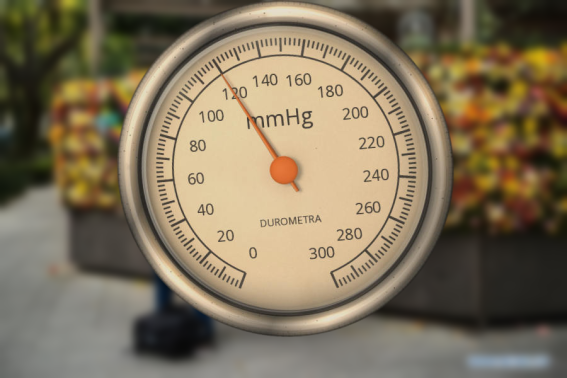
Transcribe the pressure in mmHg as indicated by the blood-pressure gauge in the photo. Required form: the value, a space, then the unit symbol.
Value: 120 mmHg
